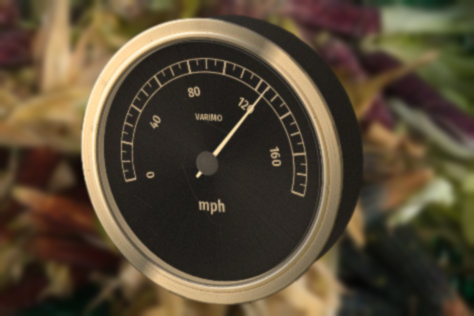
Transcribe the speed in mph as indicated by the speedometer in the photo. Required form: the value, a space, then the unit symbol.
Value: 125 mph
